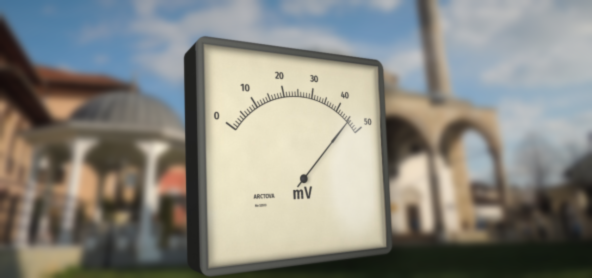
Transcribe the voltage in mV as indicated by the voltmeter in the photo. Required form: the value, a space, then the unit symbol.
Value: 45 mV
